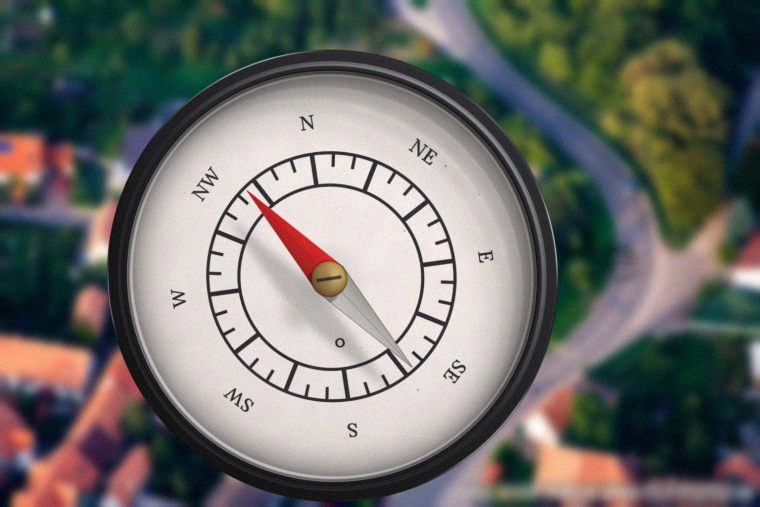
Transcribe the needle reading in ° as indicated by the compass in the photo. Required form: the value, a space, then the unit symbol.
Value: 325 °
